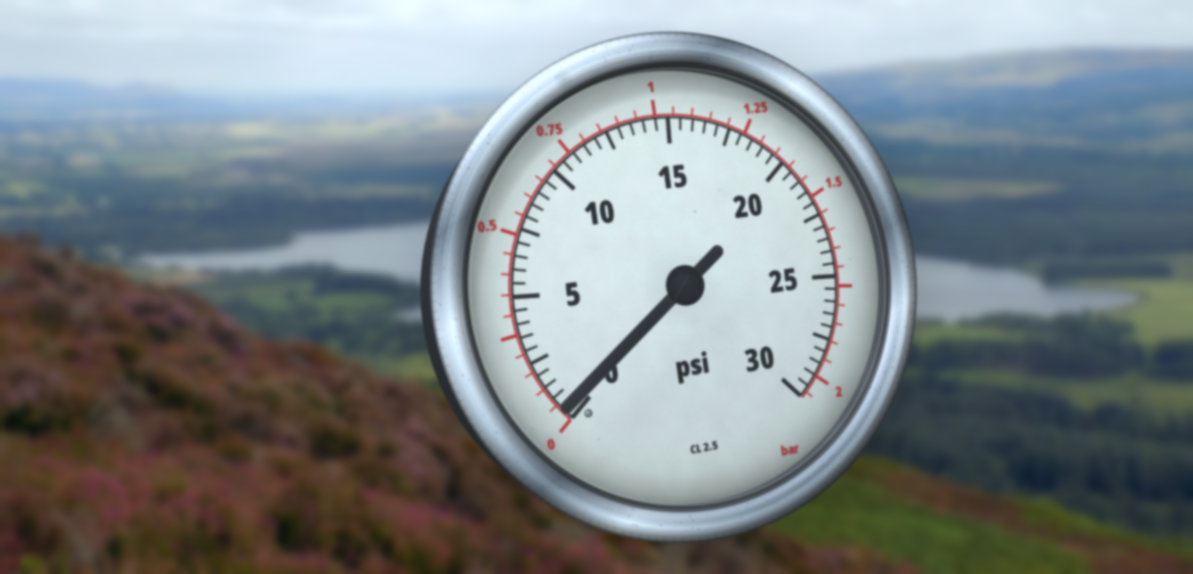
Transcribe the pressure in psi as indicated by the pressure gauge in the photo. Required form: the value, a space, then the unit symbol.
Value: 0.5 psi
